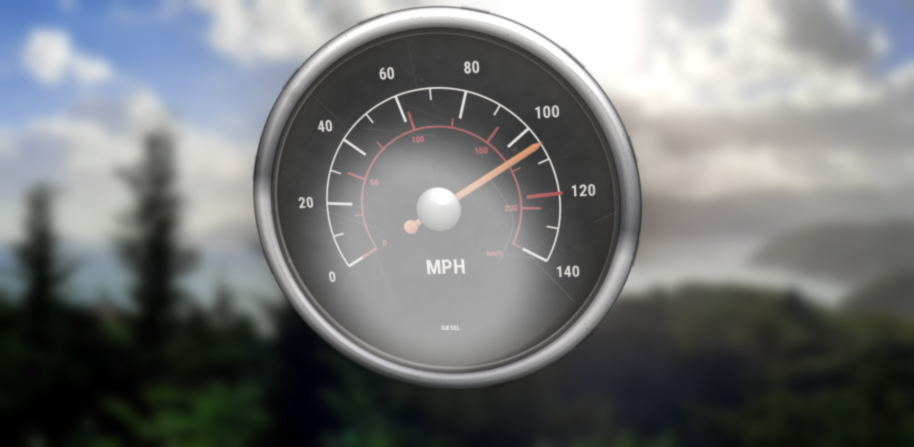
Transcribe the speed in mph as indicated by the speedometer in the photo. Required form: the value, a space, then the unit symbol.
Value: 105 mph
